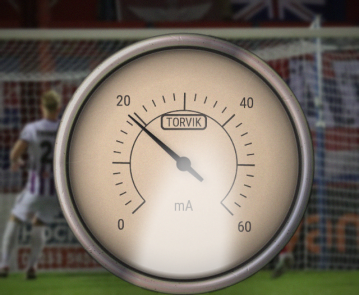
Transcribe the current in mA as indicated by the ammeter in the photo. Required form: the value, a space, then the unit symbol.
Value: 19 mA
